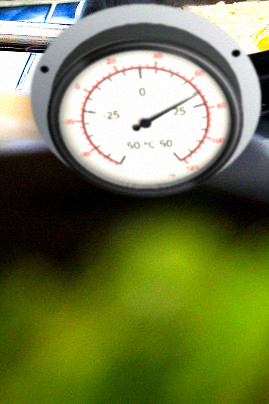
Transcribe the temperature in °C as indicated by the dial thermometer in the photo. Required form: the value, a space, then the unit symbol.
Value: 20 °C
